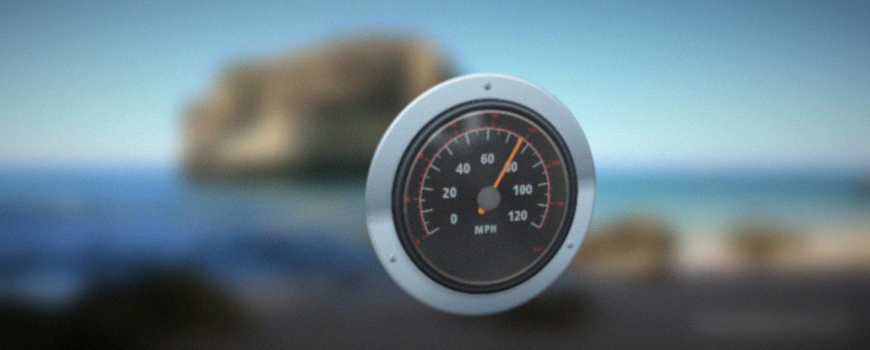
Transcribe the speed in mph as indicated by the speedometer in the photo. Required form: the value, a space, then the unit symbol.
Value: 75 mph
